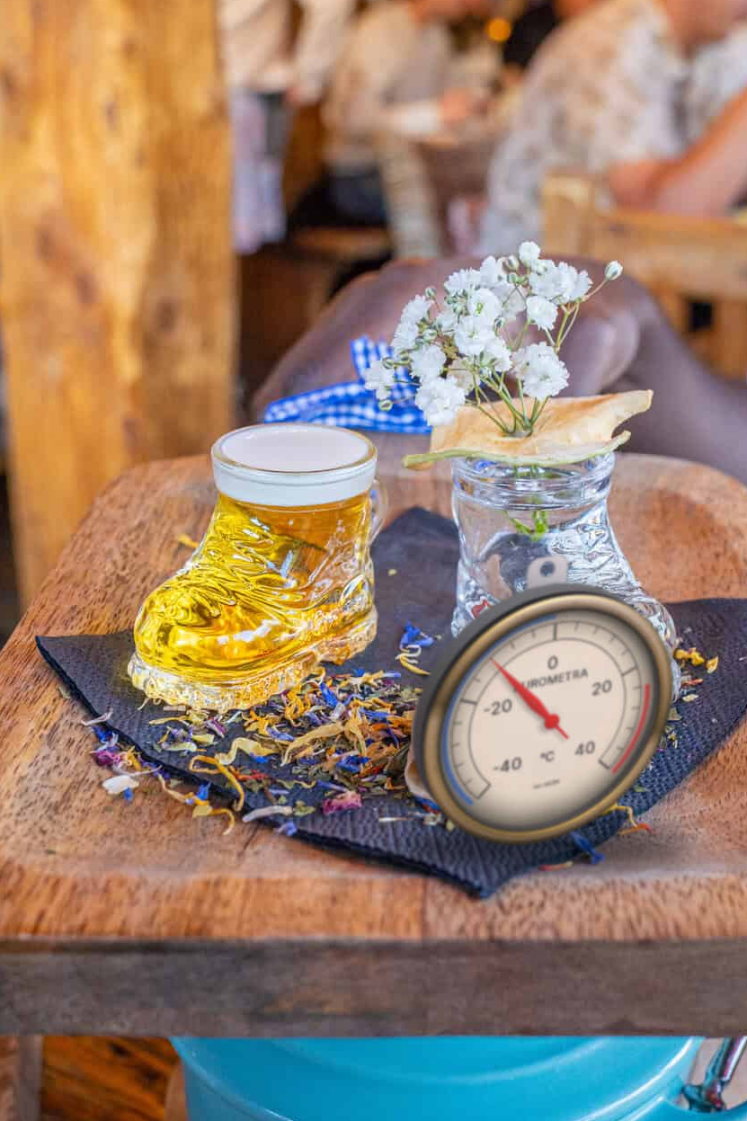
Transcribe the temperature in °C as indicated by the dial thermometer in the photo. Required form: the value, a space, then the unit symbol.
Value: -12 °C
